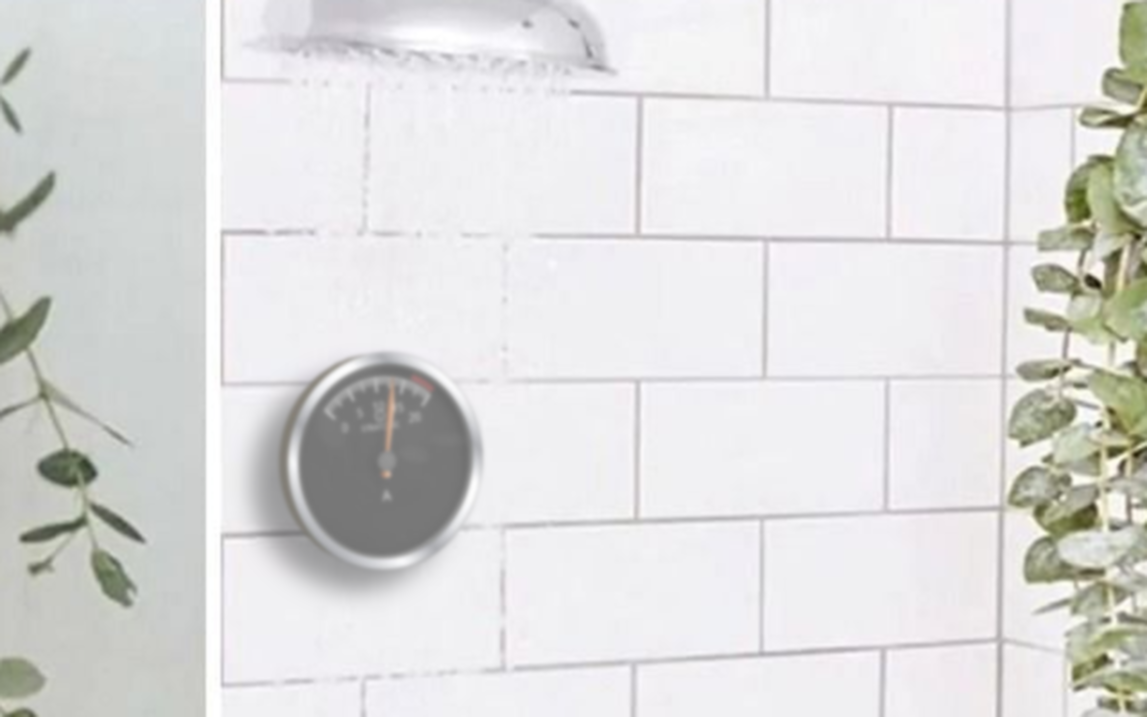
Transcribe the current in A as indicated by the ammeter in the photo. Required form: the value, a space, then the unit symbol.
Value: 12.5 A
